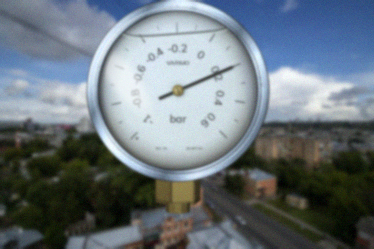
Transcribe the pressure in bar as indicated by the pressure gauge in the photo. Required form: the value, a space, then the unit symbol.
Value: 0.2 bar
